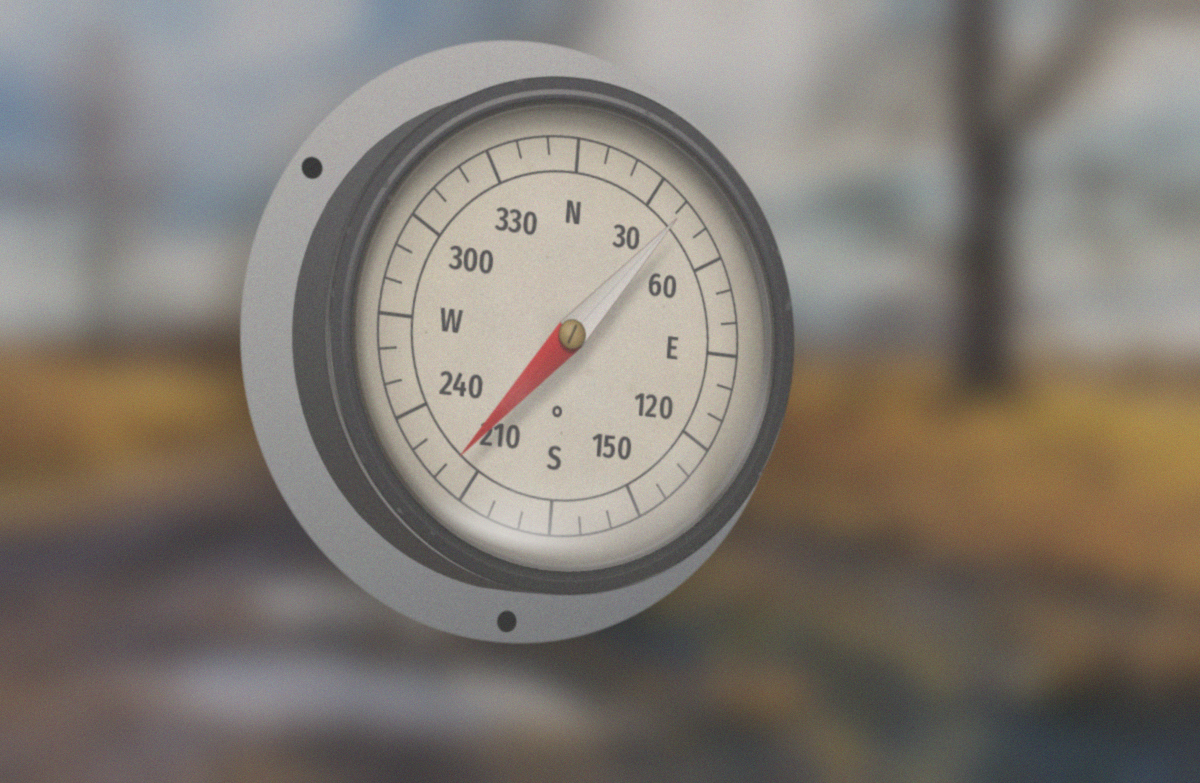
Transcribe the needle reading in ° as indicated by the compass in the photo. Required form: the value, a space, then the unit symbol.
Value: 220 °
